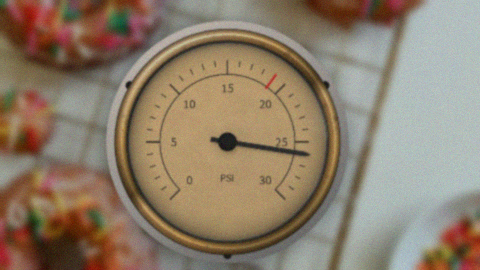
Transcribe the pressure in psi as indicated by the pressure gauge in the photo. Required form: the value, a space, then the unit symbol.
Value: 26 psi
